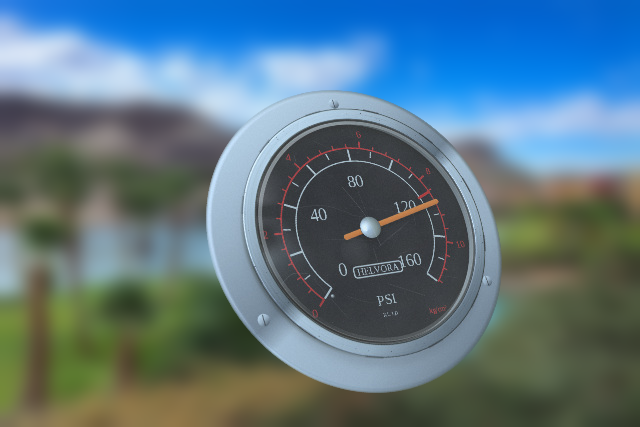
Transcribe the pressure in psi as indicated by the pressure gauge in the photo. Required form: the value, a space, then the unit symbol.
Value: 125 psi
